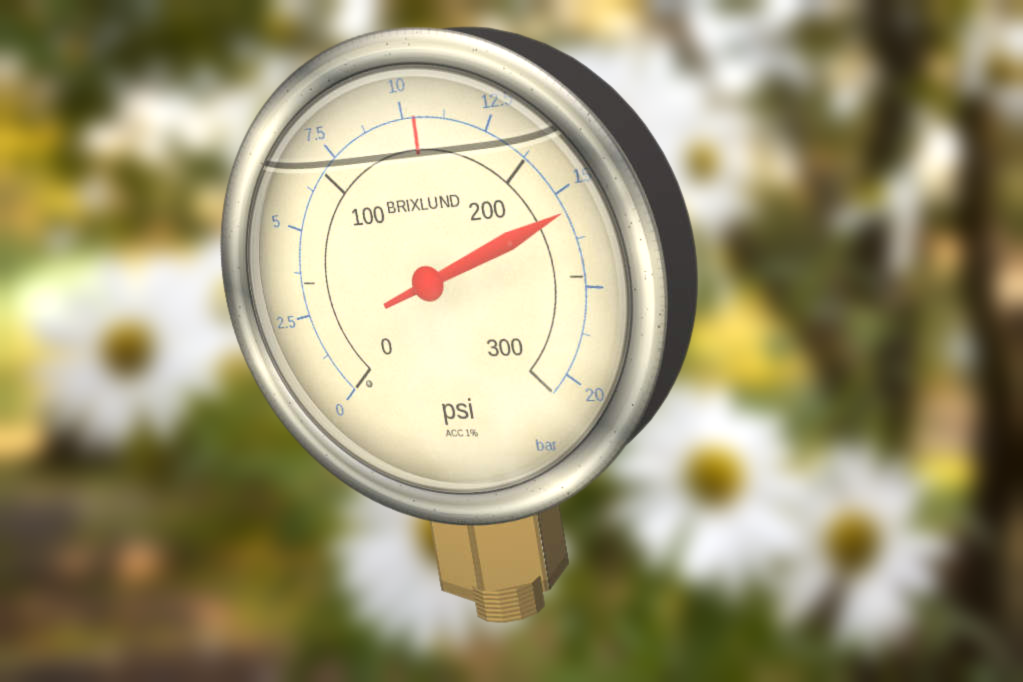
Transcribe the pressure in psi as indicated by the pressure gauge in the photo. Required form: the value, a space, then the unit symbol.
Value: 225 psi
